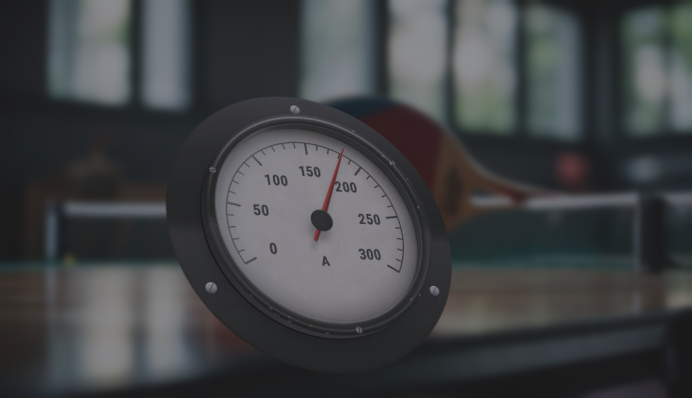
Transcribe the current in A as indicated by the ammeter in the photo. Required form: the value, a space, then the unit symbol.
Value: 180 A
